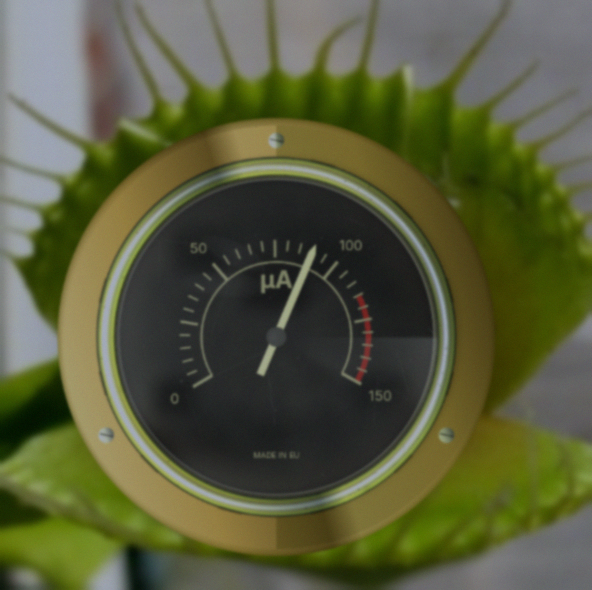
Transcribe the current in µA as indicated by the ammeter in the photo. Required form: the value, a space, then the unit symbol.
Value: 90 µA
